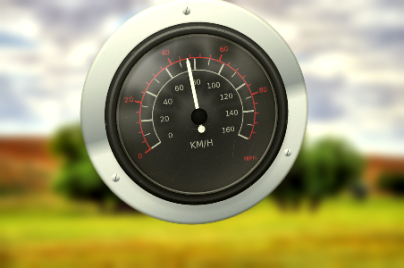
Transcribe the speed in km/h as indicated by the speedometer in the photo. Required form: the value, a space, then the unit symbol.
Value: 75 km/h
